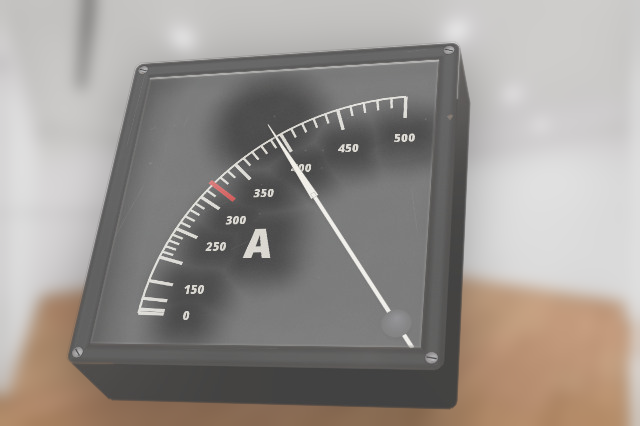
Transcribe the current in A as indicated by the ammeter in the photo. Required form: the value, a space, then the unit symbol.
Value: 395 A
